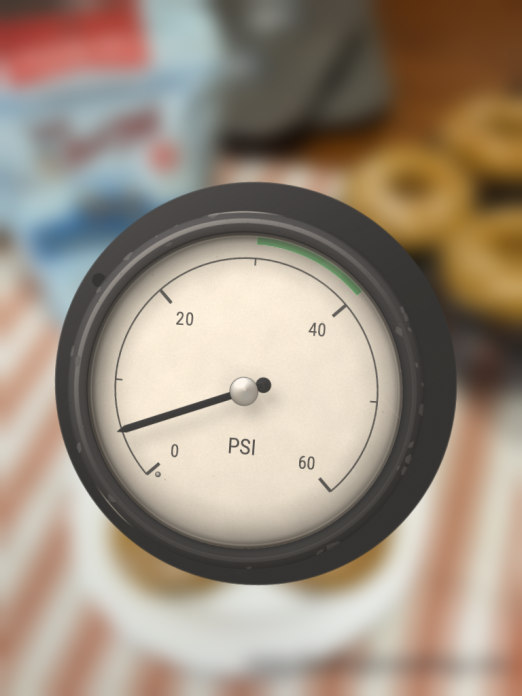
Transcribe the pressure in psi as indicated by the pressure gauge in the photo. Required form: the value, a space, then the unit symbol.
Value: 5 psi
